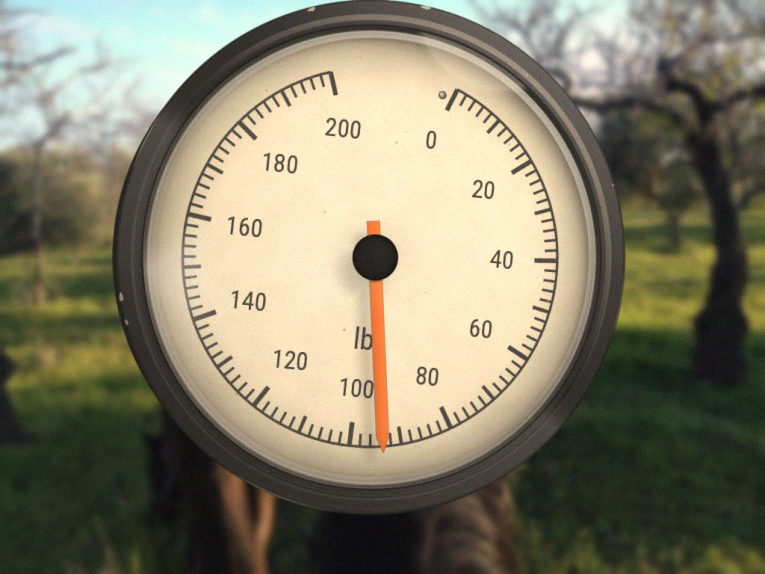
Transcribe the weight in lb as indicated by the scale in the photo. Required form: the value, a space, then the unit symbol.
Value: 94 lb
